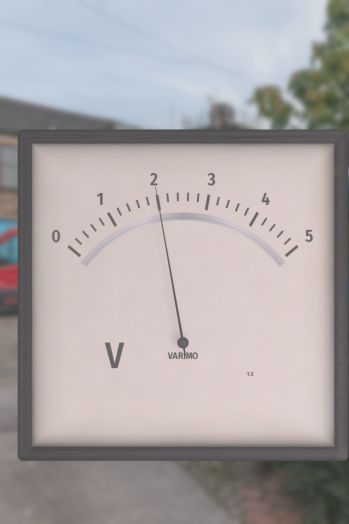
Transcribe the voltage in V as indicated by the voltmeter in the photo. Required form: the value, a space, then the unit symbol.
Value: 2 V
